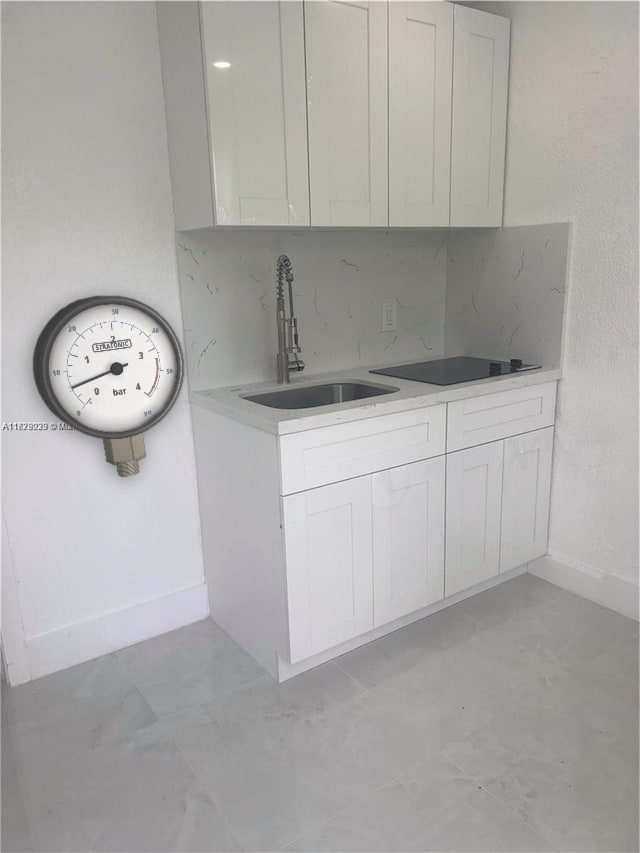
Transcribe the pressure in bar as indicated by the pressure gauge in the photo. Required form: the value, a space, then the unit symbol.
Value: 0.4 bar
